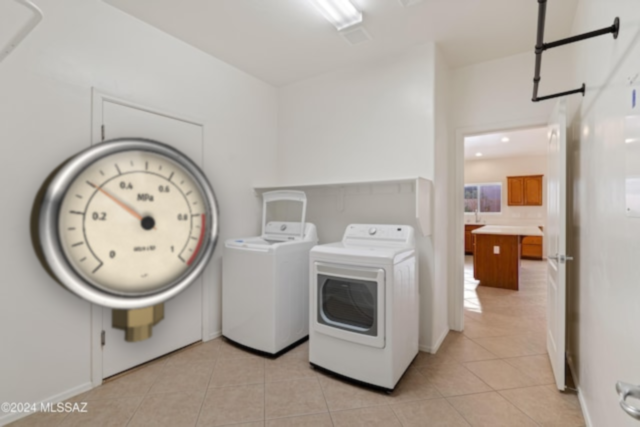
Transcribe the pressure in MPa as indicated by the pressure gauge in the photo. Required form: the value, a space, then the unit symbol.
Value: 0.3 MPa
